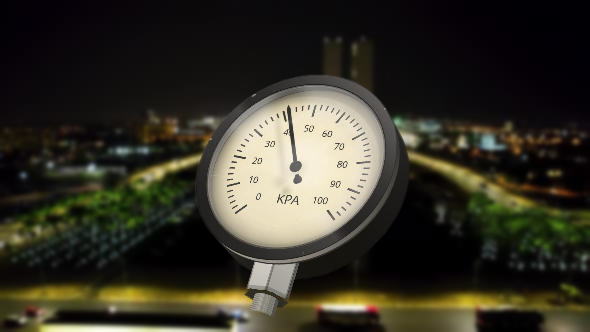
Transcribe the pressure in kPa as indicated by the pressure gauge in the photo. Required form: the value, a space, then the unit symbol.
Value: 42 kPa
